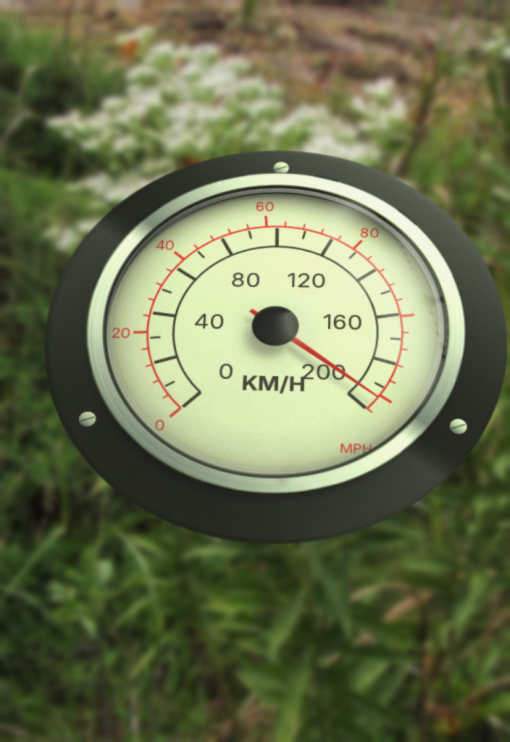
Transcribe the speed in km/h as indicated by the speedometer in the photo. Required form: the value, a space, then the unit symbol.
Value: 195 km/h
